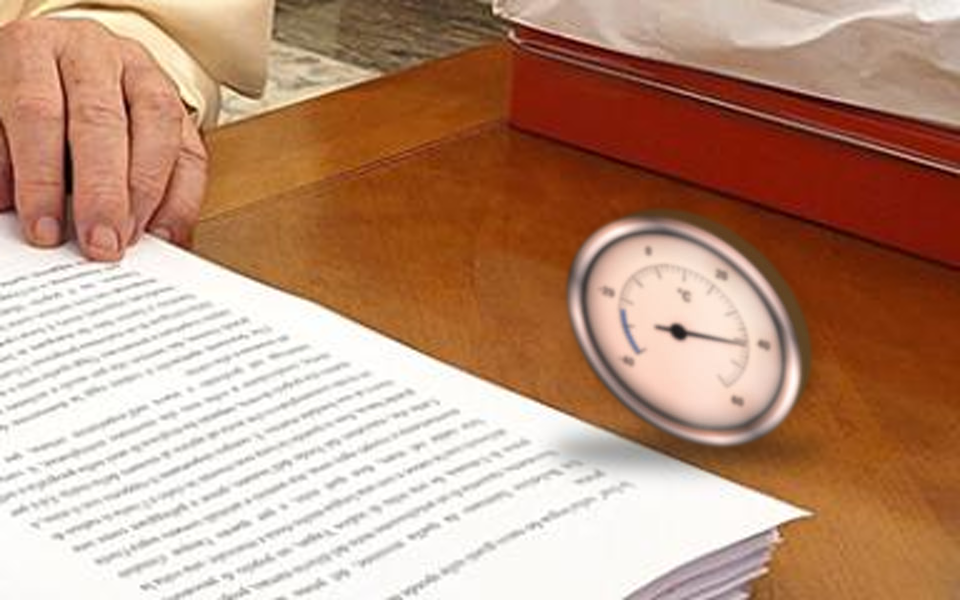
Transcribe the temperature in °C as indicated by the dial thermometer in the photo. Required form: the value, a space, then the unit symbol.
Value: 40 °C
